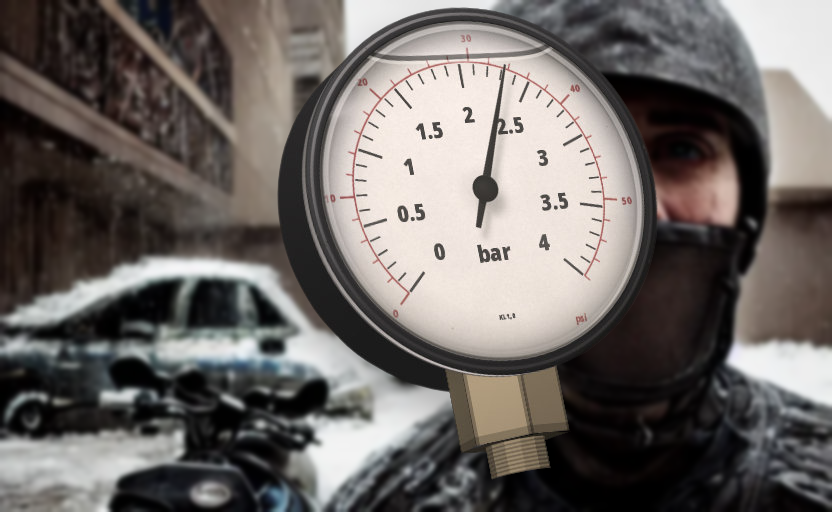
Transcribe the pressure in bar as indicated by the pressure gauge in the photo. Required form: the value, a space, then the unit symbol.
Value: 2.3 bar
